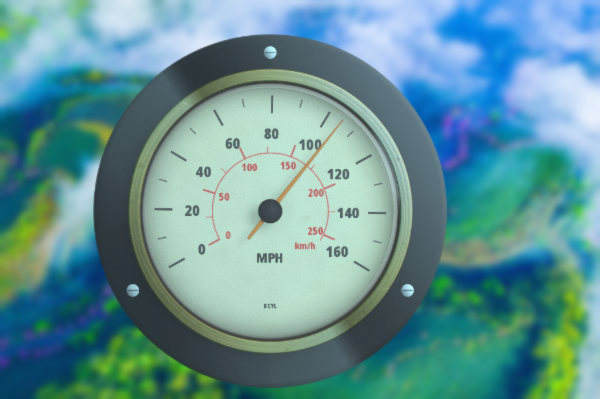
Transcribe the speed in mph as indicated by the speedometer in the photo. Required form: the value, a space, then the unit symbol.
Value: 105 mph
